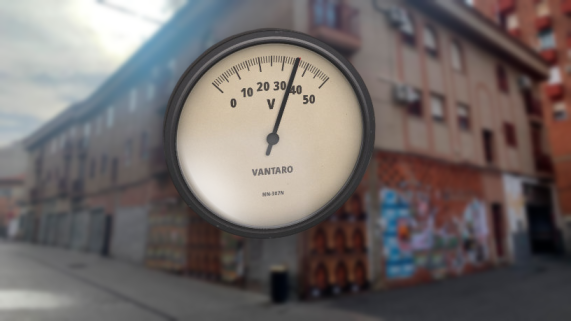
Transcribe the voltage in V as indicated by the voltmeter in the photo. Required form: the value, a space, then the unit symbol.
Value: 35 V
